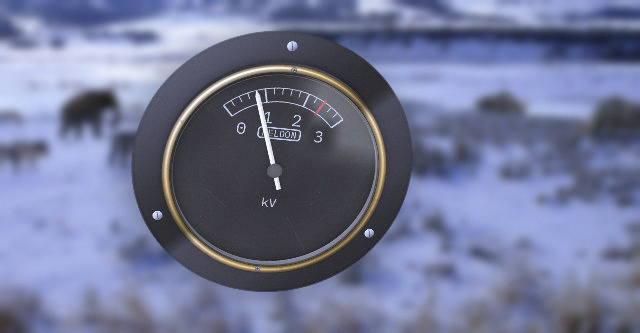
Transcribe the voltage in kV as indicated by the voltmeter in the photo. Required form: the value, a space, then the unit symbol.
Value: 0.8 kV
